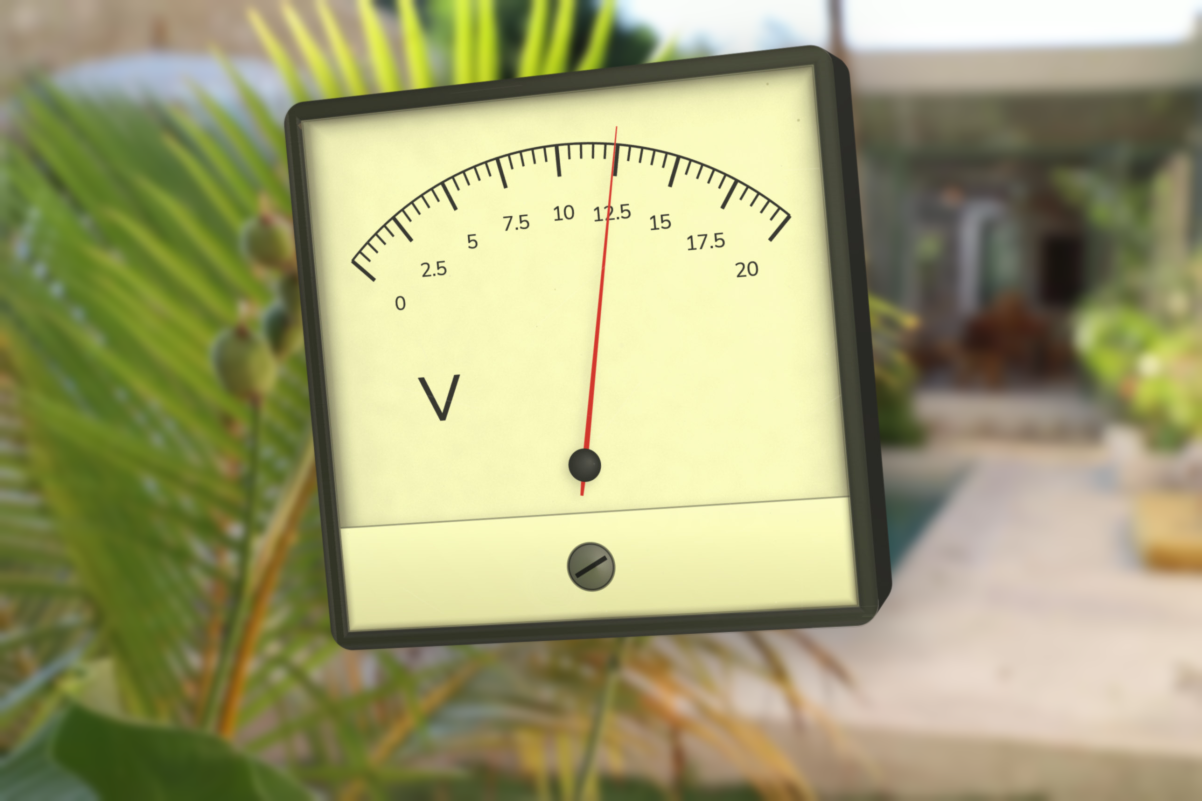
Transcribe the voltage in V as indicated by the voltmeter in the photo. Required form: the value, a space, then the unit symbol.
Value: 12.5 V
